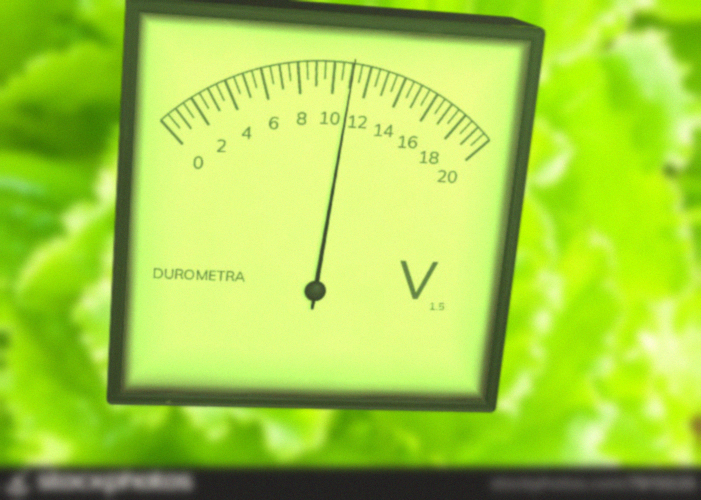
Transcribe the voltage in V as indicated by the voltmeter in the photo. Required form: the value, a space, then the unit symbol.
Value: 11 V
